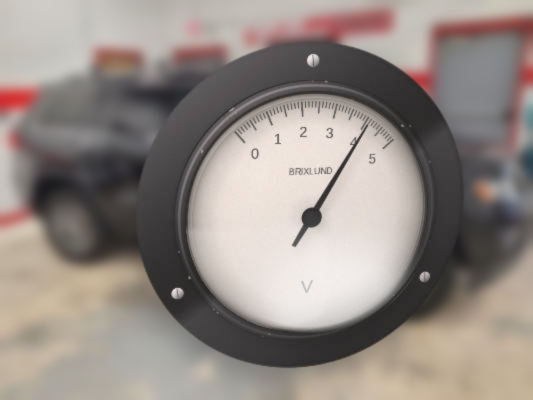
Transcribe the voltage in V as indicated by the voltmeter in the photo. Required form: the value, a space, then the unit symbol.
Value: 4 V
